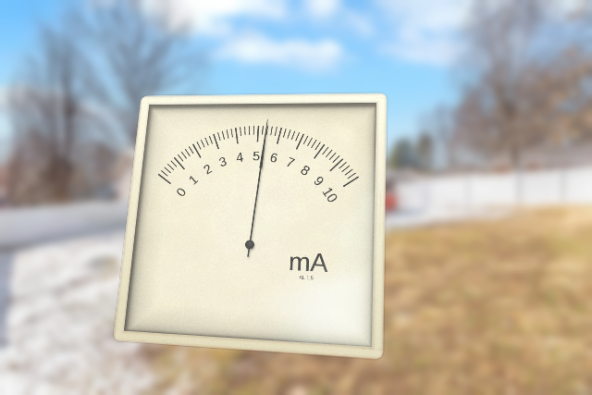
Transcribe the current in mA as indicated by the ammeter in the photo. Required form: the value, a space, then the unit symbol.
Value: 5.4 mA
